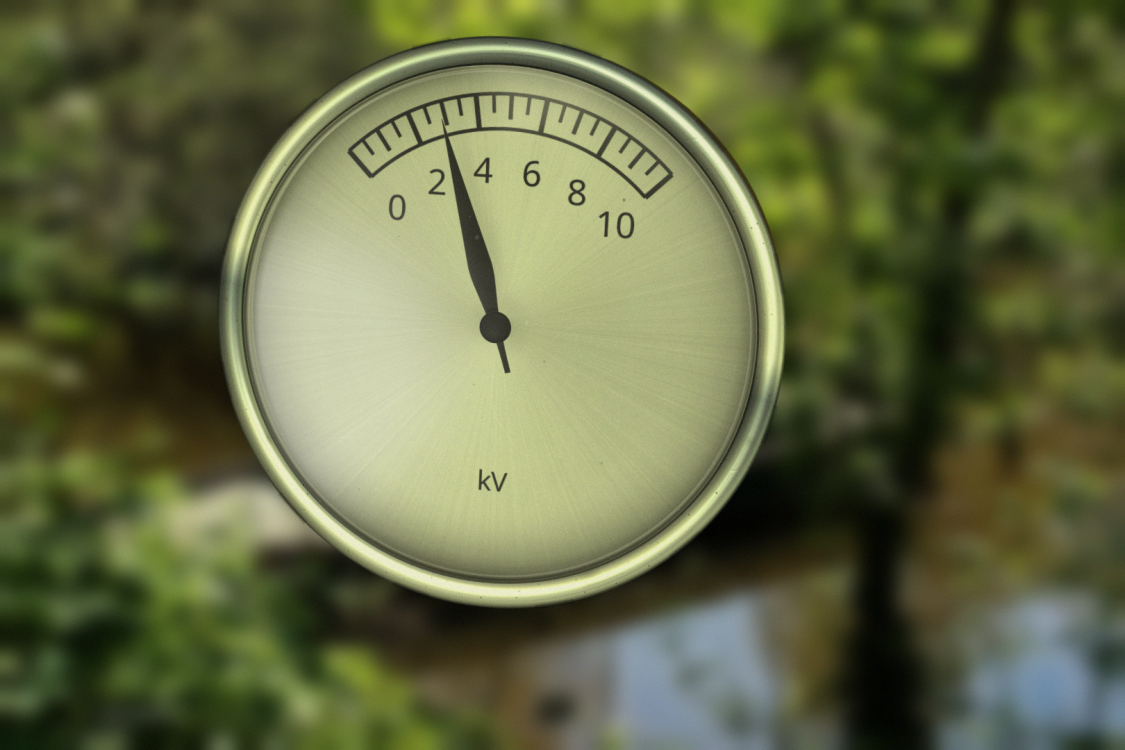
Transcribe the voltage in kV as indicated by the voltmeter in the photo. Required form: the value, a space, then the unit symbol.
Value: 3 kV
